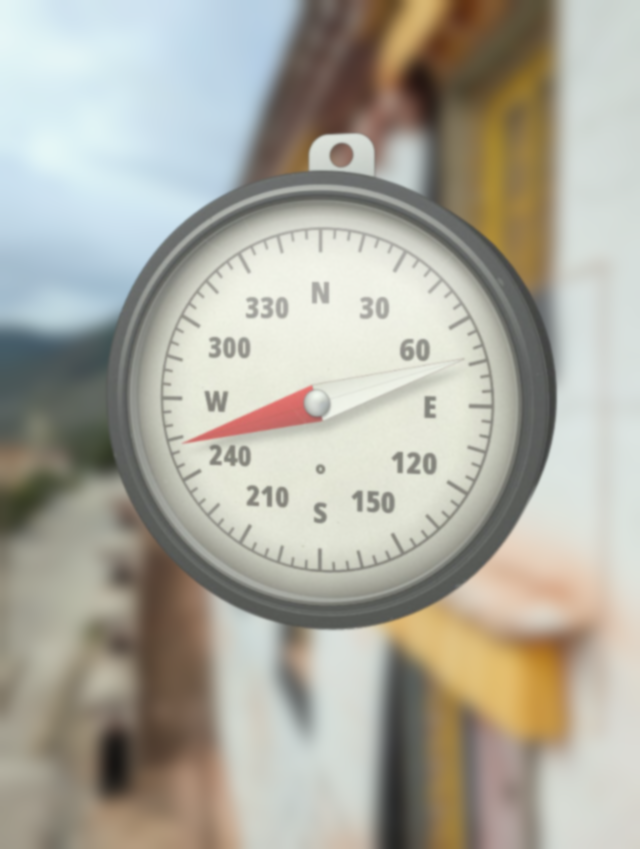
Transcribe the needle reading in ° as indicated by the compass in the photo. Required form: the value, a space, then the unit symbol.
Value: 252.5 °
